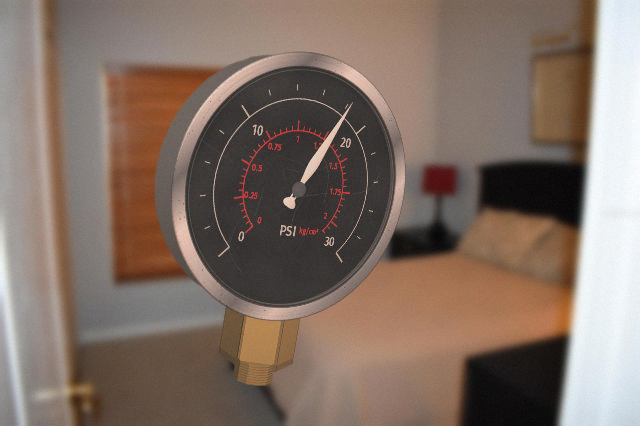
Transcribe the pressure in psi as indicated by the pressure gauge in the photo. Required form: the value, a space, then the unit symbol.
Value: 18 psi
